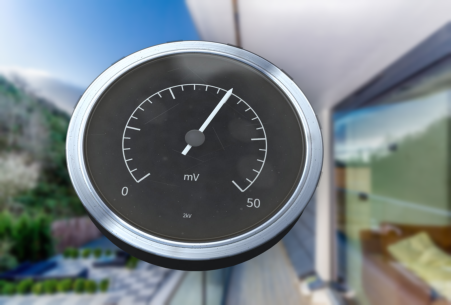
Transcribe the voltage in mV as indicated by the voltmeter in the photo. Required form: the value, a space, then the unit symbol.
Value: 30 mV
